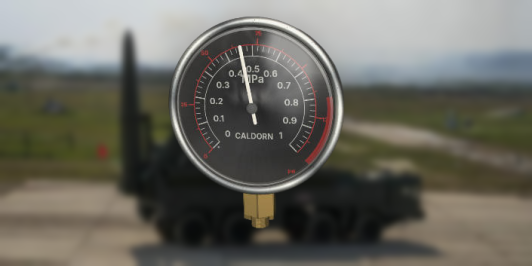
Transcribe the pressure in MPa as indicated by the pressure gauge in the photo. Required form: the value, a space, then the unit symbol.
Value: 0.46 MPa
